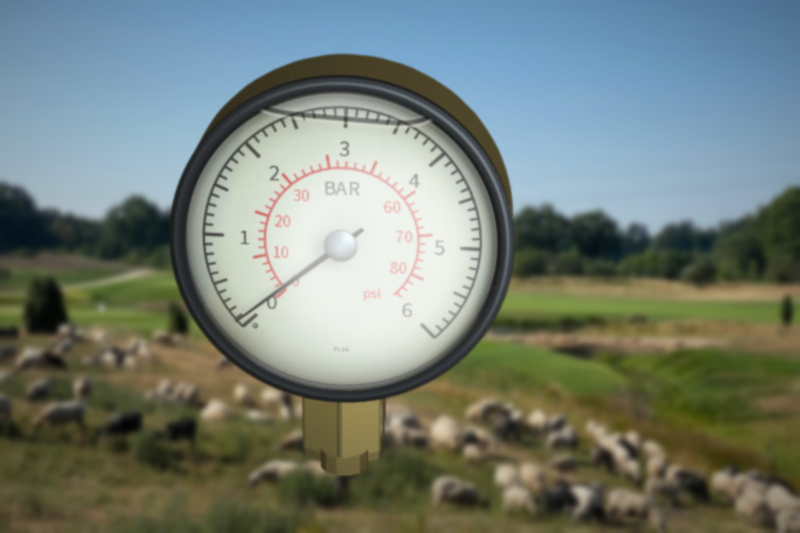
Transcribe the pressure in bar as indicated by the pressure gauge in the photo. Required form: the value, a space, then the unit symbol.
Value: 0.1 bar
